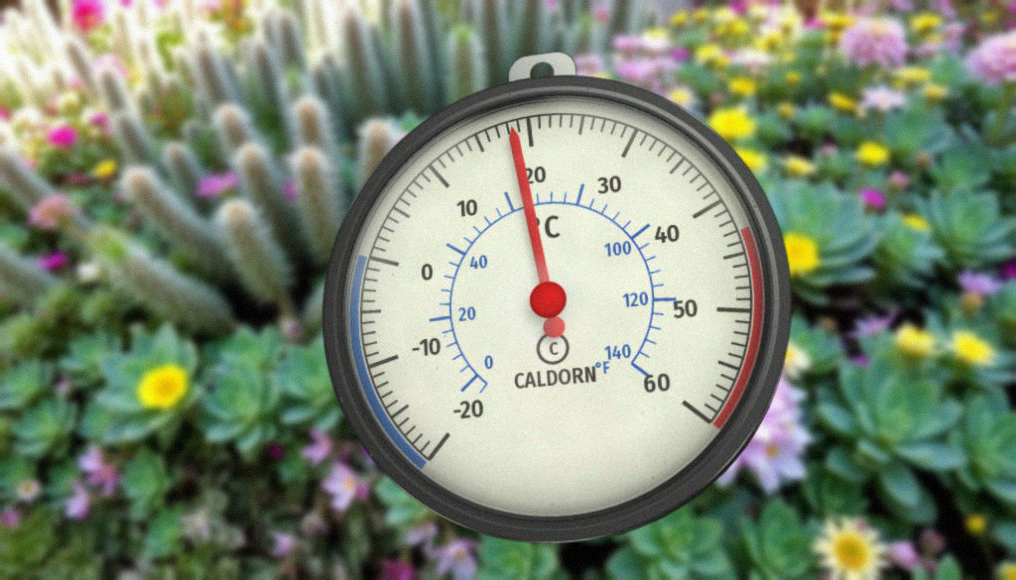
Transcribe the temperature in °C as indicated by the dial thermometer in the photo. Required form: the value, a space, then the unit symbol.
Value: 18.5 °C
